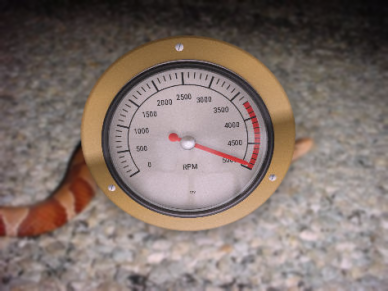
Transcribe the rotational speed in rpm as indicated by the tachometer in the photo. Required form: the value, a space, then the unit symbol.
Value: 4900 rpm
